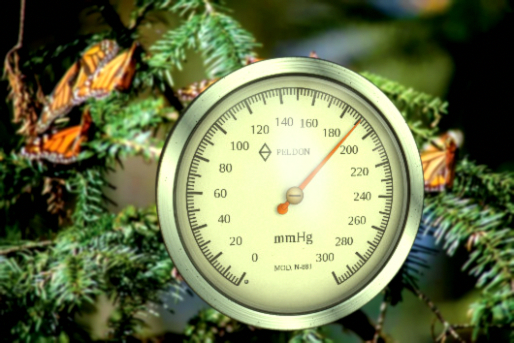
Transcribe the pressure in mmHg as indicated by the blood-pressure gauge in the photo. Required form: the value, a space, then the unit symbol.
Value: 190 mmHg
